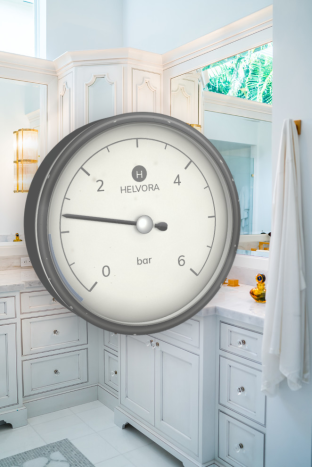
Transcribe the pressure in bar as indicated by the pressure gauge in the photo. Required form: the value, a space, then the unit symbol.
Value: 1.25 bar
